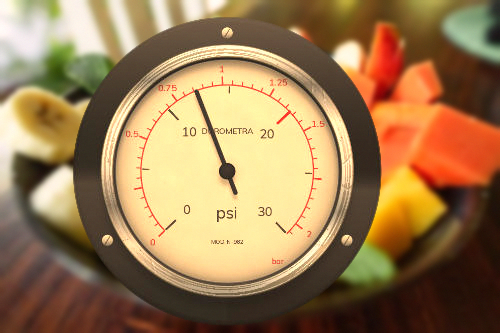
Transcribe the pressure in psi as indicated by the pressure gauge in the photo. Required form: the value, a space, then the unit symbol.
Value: 12.5 psi
